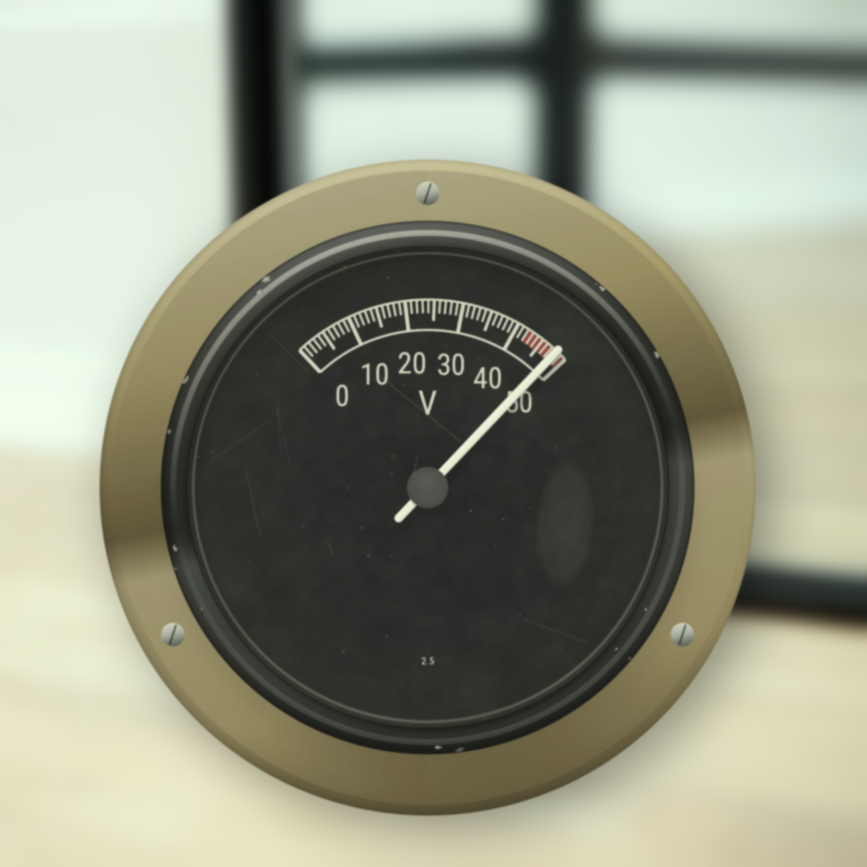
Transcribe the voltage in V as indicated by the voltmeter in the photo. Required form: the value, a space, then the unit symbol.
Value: 48 V
